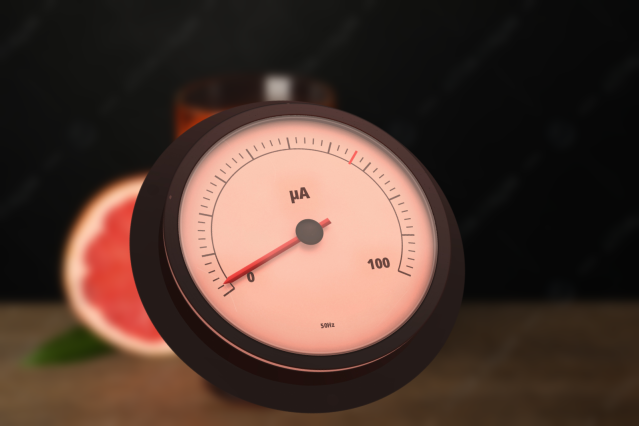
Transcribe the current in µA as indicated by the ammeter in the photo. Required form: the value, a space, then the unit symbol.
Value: 2 µA
